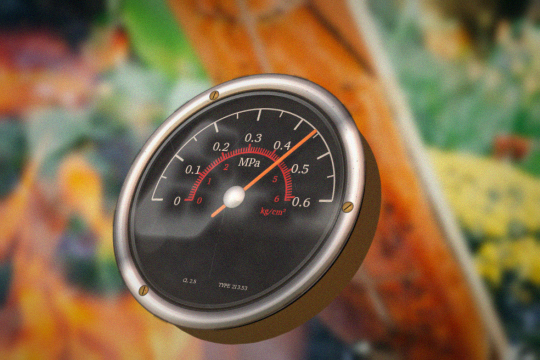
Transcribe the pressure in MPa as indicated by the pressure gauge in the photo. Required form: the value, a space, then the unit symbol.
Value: 0.45 MPa
